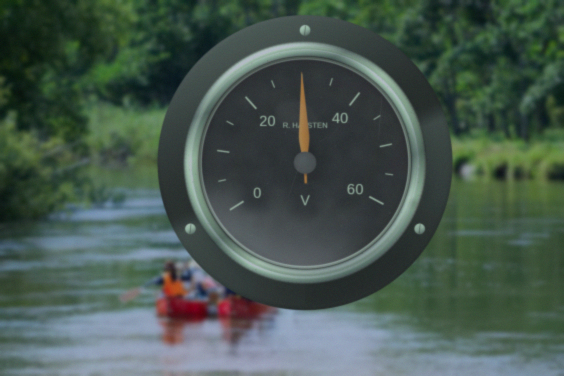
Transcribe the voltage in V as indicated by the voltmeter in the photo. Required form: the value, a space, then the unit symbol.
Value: 30 V
